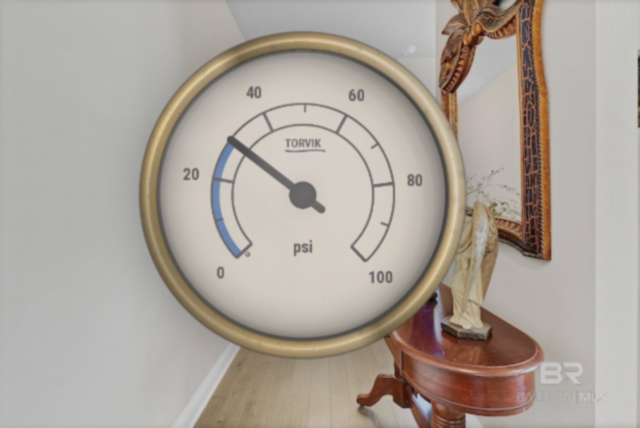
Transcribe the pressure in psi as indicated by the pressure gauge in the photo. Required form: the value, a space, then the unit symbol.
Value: 30 psi
